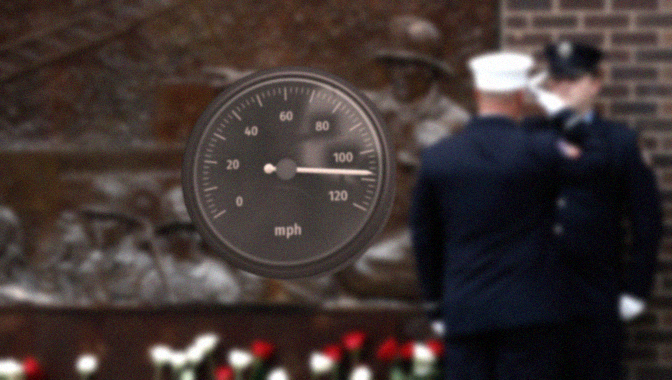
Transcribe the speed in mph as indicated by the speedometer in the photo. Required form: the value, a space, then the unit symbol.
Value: 108 mph
